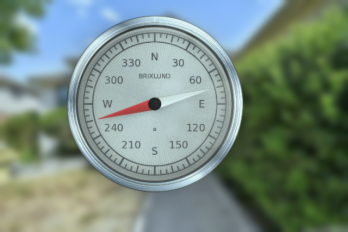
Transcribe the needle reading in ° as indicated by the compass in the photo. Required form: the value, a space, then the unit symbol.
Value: 255 °
